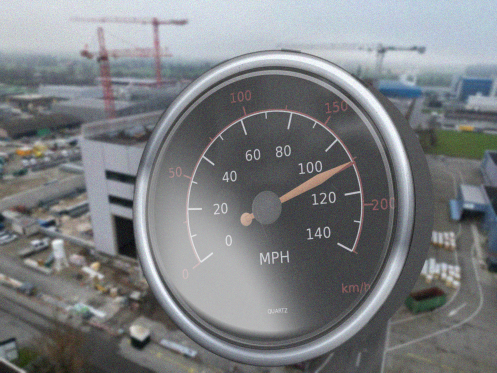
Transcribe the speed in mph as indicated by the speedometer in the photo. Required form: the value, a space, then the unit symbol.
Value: 110 mph
